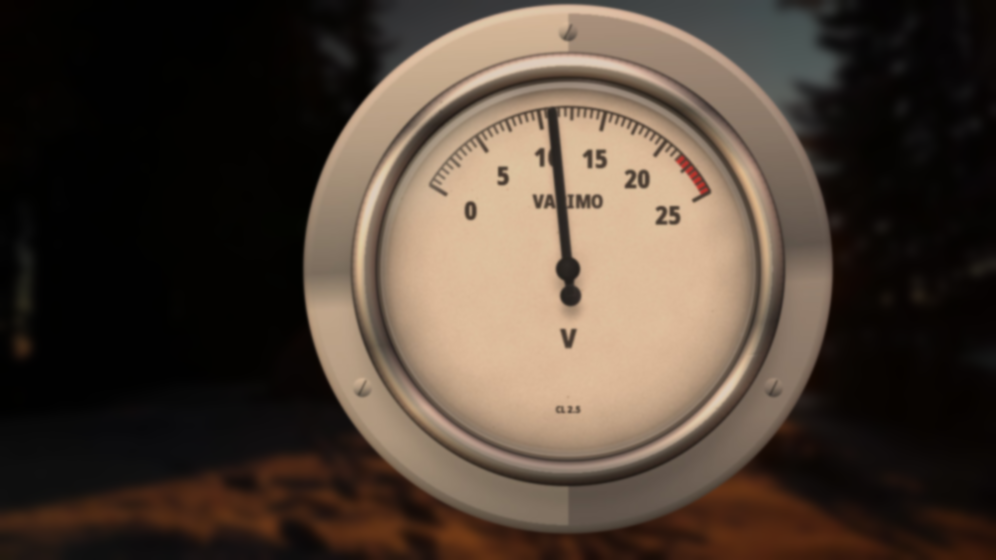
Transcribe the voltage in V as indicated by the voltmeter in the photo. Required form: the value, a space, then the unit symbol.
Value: 11 V
